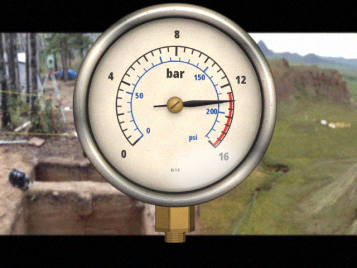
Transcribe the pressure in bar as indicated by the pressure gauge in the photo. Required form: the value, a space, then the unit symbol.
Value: 13 bar
